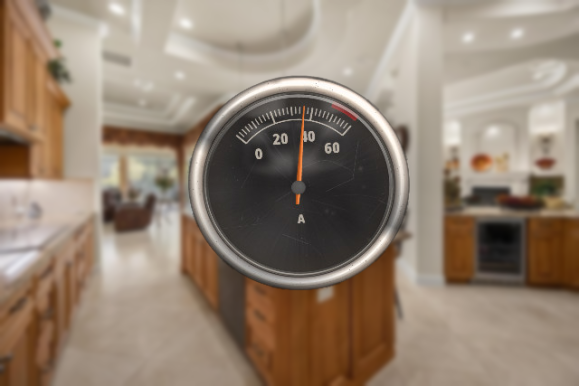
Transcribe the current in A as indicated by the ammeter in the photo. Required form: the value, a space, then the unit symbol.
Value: 36 A
